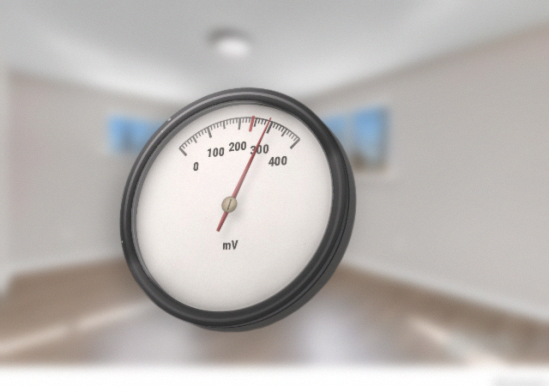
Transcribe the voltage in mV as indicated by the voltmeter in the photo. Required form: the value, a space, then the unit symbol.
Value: 300 mV
